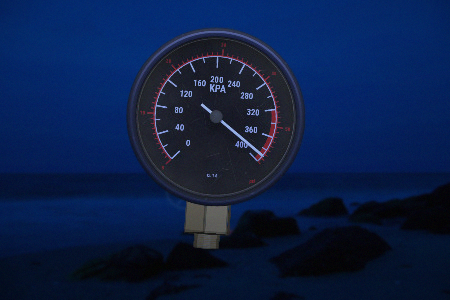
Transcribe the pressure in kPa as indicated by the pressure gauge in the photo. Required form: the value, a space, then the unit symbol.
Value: 390 kPa
